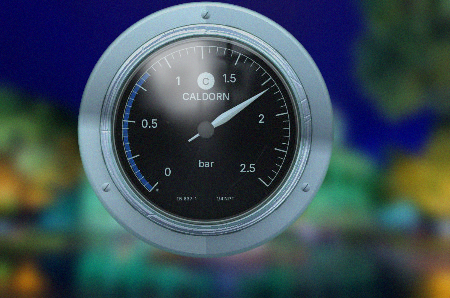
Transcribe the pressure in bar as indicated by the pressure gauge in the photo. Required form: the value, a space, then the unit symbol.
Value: 1.8 bar
